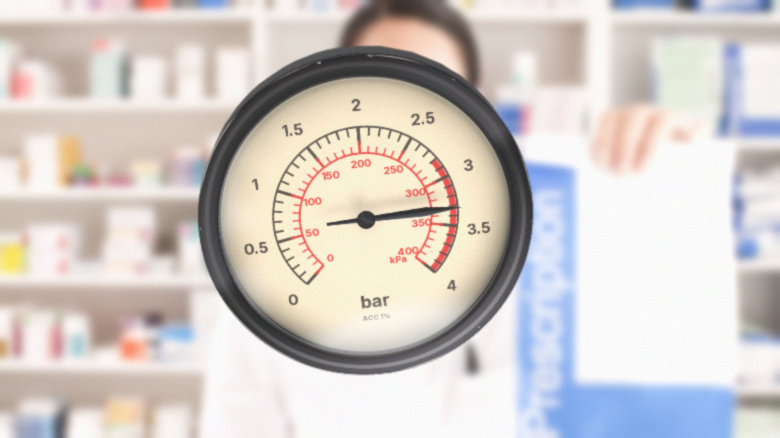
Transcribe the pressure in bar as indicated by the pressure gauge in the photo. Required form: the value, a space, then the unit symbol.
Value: 3.3 bar
